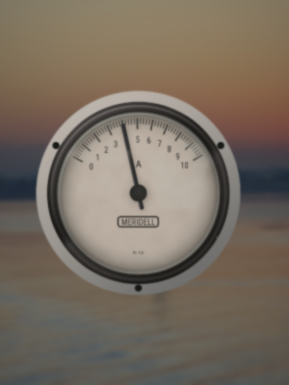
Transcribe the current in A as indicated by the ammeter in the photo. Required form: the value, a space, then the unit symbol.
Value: 4 A
